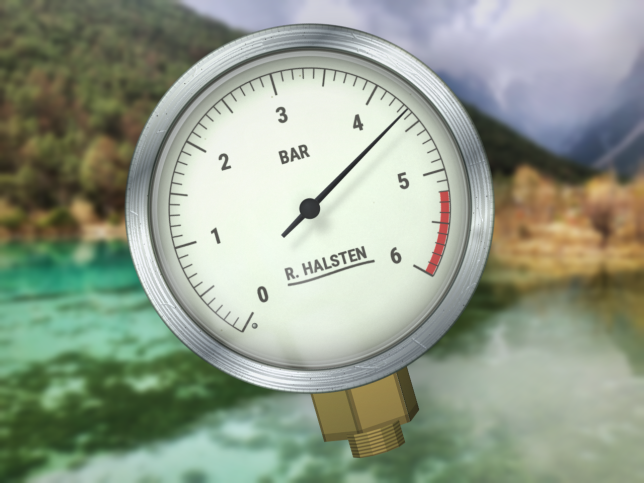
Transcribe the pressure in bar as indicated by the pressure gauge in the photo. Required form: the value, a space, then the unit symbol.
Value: 4.35 bar
